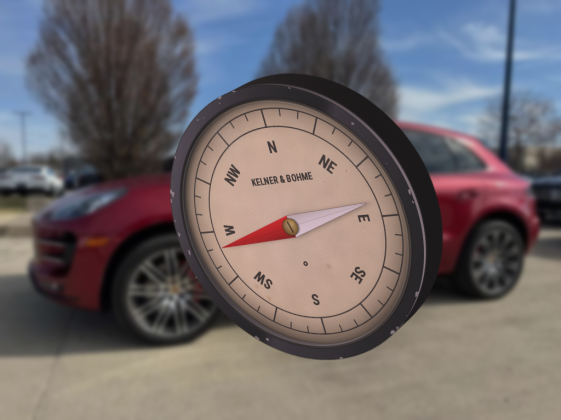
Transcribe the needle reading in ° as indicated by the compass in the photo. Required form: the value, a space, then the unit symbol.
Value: 260 °
